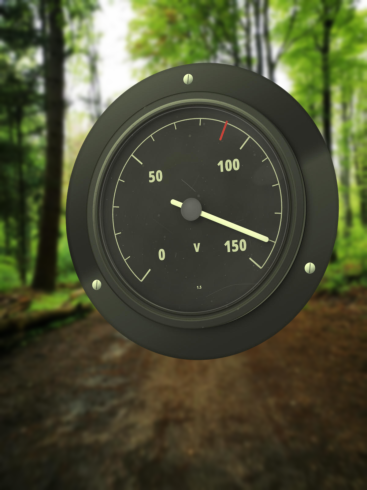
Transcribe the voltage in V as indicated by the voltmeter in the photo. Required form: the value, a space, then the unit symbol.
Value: 140 V
